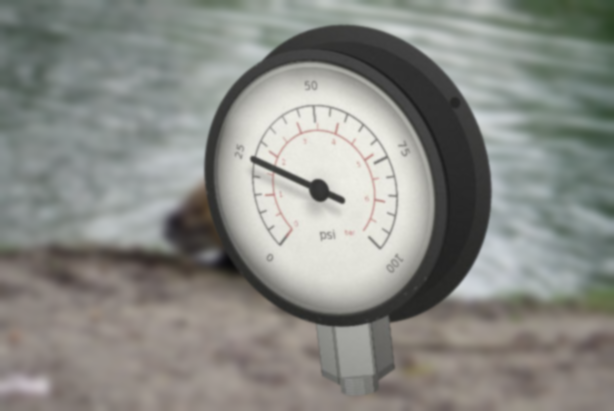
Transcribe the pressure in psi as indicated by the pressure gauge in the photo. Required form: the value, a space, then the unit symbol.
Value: 25 psi
